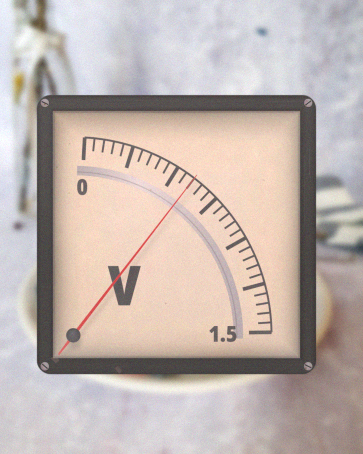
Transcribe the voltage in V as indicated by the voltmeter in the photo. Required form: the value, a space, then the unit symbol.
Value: 0.6 V
